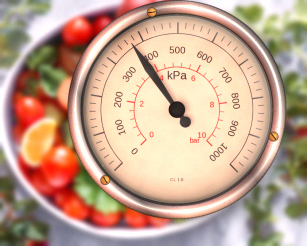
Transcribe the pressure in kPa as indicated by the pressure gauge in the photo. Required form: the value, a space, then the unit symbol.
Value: 370 kPa
